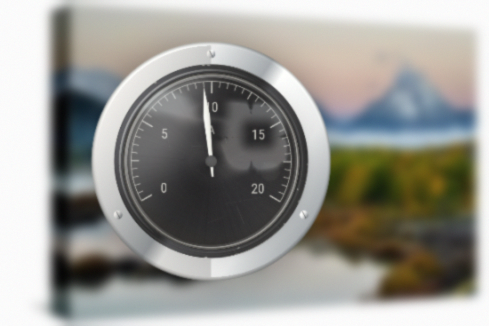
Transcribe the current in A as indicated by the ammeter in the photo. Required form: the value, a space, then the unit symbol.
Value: 9.5 A
